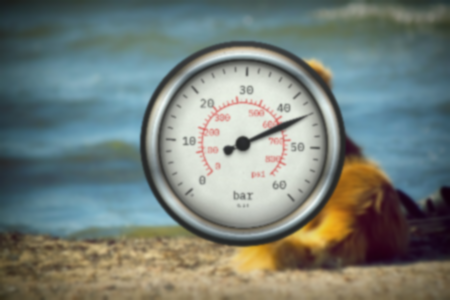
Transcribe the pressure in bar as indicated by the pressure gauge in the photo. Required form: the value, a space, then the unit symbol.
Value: 44 bar
